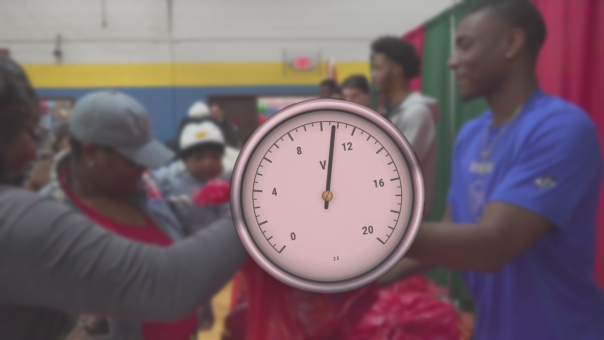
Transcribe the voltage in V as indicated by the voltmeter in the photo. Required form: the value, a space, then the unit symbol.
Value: 10.75 V
